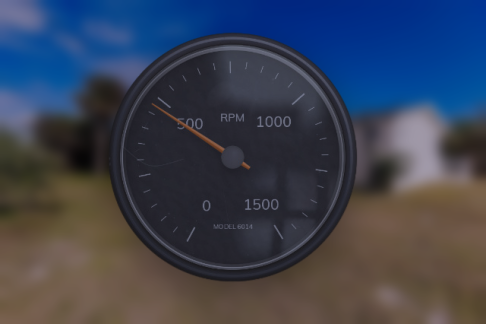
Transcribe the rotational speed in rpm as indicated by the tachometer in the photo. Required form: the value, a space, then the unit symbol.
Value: 475 rpm
